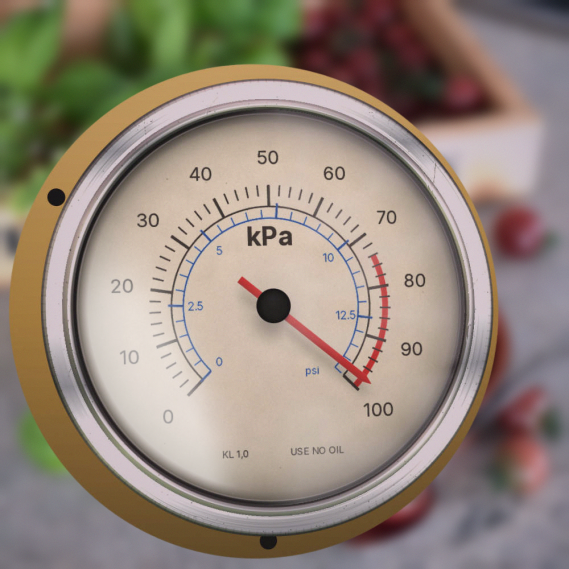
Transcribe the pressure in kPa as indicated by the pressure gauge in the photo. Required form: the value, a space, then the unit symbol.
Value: 98 kPa
